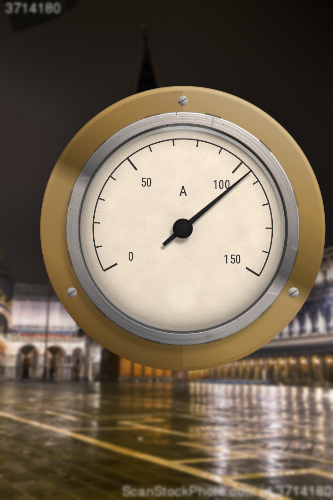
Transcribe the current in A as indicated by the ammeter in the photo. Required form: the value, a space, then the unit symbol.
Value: 105 A
